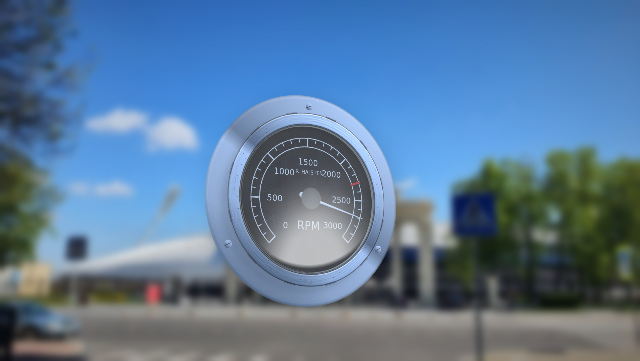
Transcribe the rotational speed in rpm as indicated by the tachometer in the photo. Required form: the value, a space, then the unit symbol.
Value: 2700 rpm
